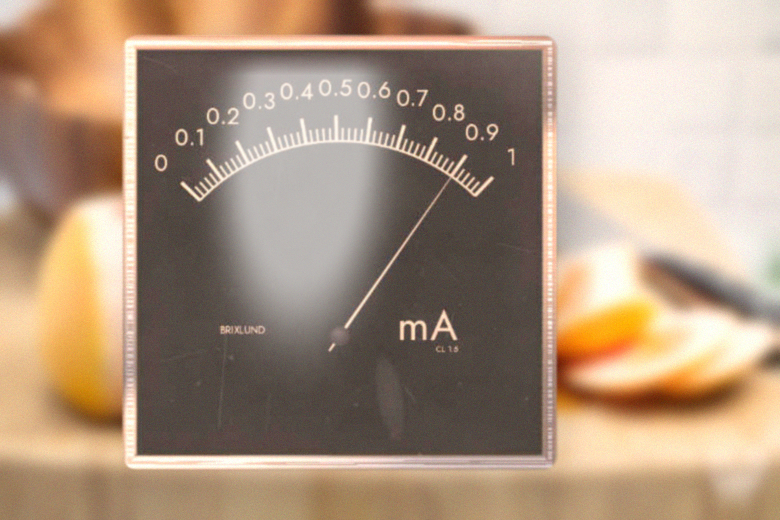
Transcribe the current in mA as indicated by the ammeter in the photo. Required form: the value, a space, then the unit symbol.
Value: 0.9 mA
